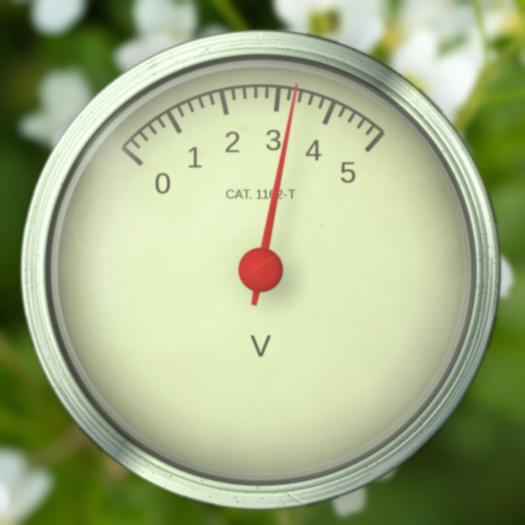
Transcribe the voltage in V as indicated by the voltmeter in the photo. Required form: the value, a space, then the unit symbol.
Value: 3.3 V
